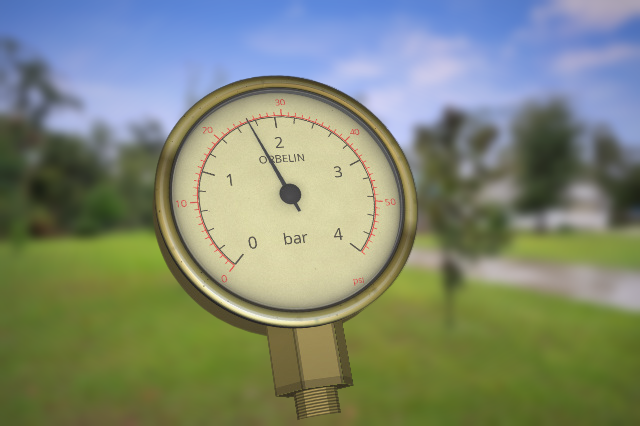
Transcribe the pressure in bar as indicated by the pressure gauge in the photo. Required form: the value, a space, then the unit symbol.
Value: 1.7 bar
